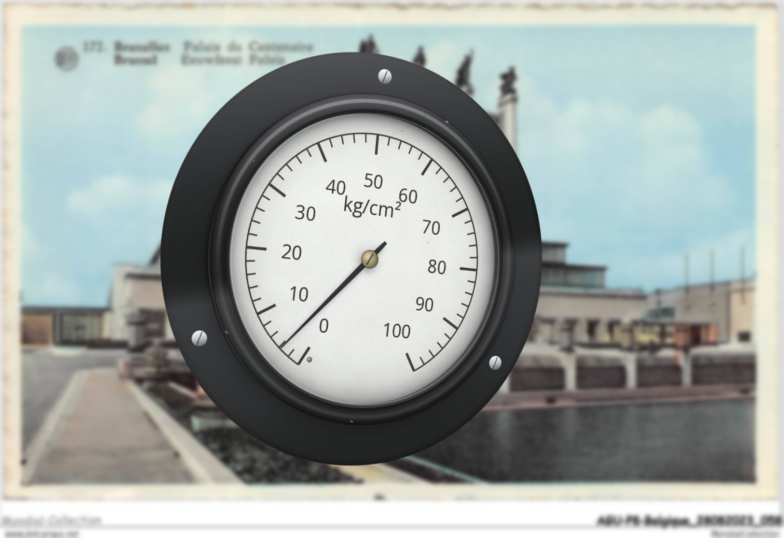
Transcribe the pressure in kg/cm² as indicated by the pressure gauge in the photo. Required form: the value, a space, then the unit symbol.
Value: 4 kg/cm²
